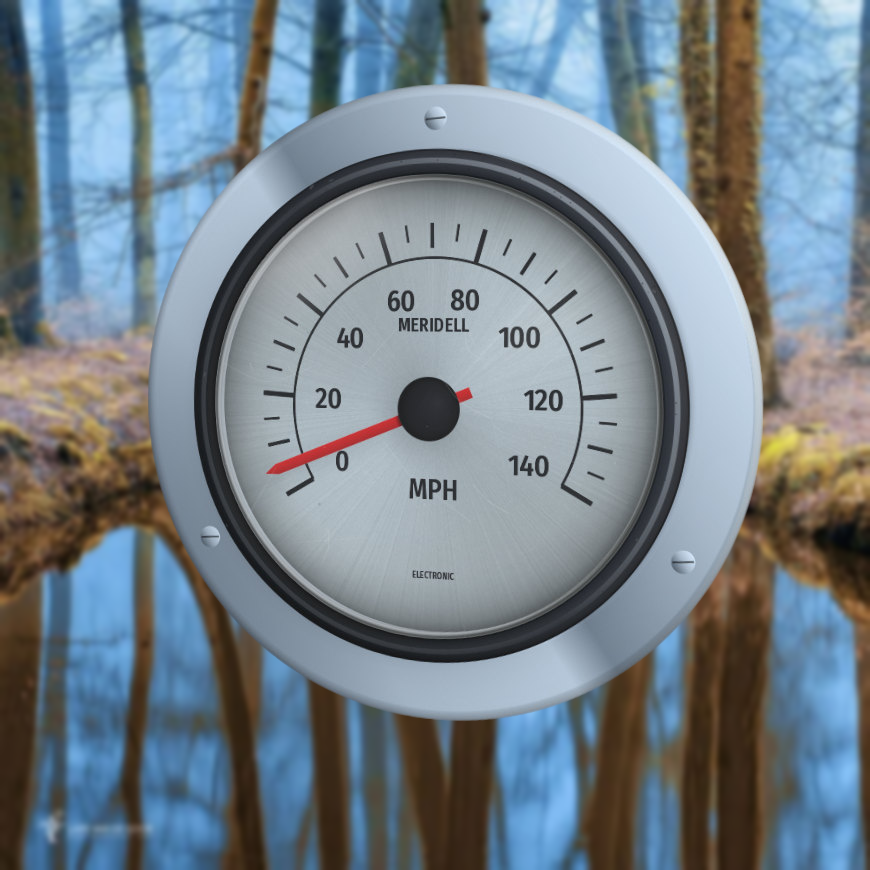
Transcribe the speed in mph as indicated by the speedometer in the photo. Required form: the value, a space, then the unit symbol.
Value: 5 mph
